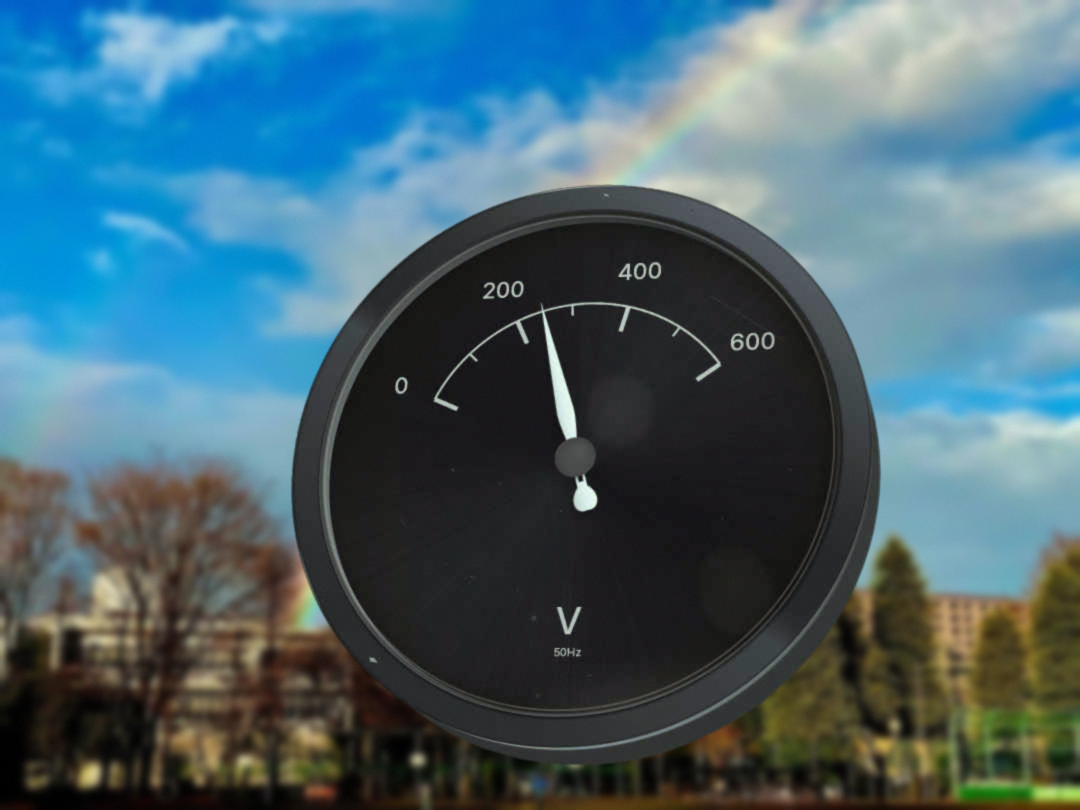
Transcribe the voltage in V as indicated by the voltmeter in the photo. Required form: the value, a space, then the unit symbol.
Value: 250 V
